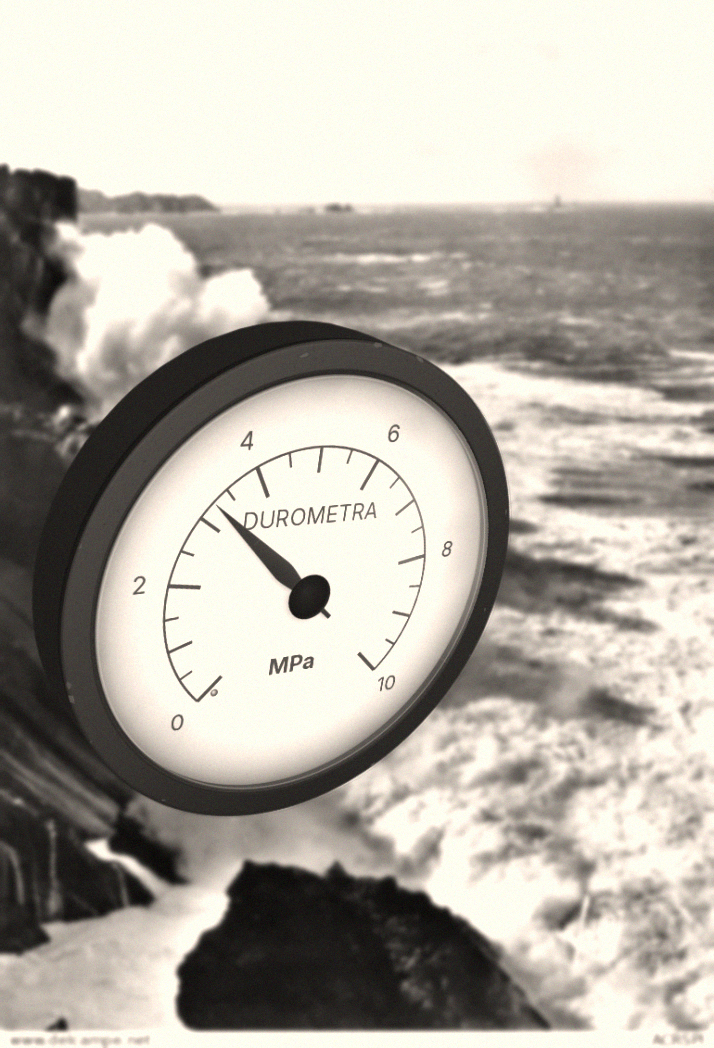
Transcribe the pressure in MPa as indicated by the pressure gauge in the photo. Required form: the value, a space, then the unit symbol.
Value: 3.25 MPa
